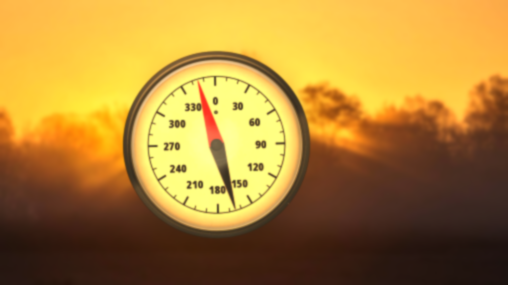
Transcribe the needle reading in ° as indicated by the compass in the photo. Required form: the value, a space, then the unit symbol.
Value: 345 °
